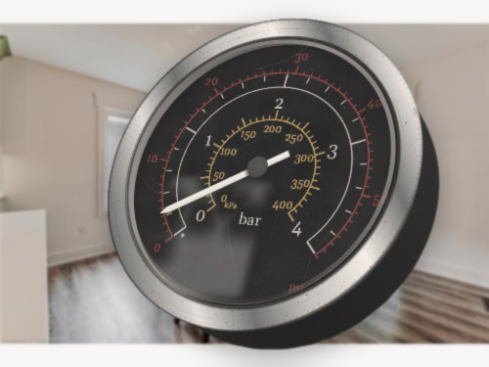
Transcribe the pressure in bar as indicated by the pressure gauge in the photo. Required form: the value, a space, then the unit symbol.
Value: 0.2 bar
